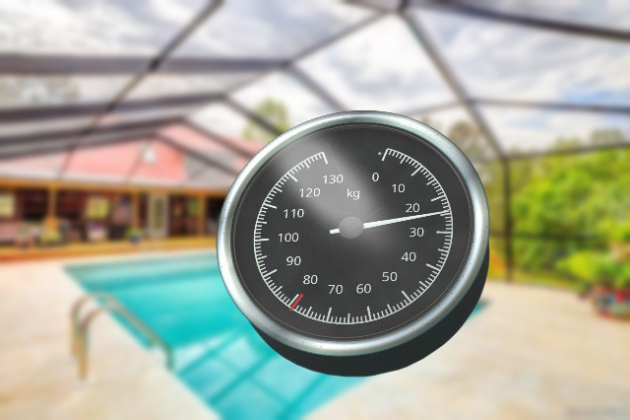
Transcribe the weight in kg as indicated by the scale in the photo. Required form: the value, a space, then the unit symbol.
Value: 25 kg
